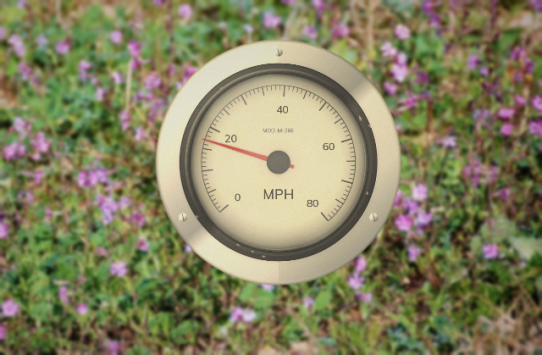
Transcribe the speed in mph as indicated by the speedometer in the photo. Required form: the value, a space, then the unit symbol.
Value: 17 mph
